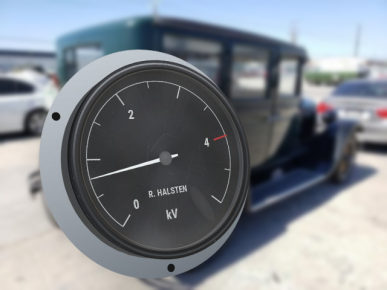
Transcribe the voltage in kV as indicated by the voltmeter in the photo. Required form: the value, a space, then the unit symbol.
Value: 0.75 kV
